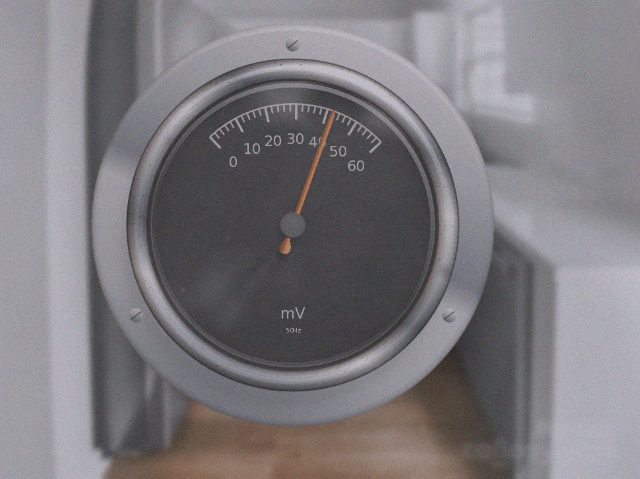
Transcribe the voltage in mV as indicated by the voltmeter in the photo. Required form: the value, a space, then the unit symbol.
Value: 42 mV
